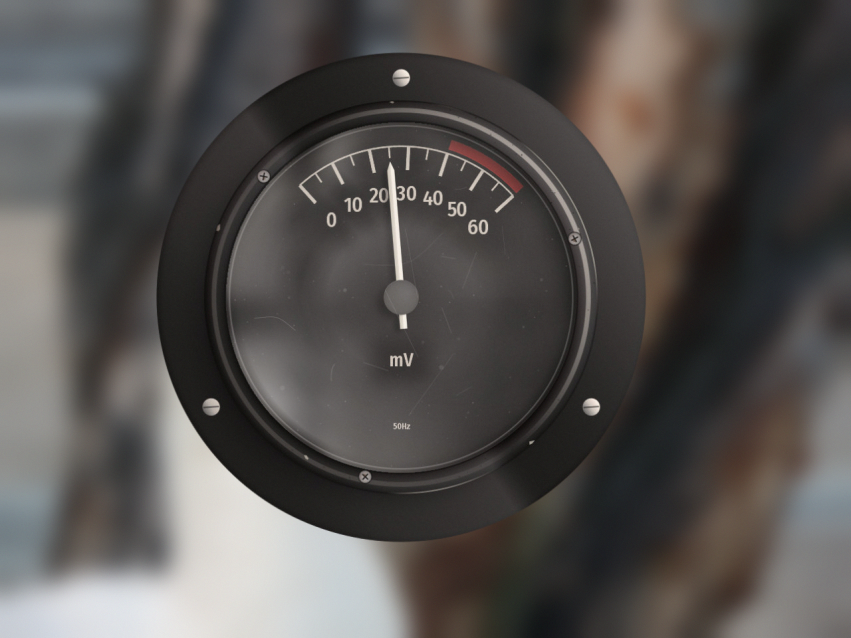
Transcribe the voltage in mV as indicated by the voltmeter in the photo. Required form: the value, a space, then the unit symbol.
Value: 25 mV
